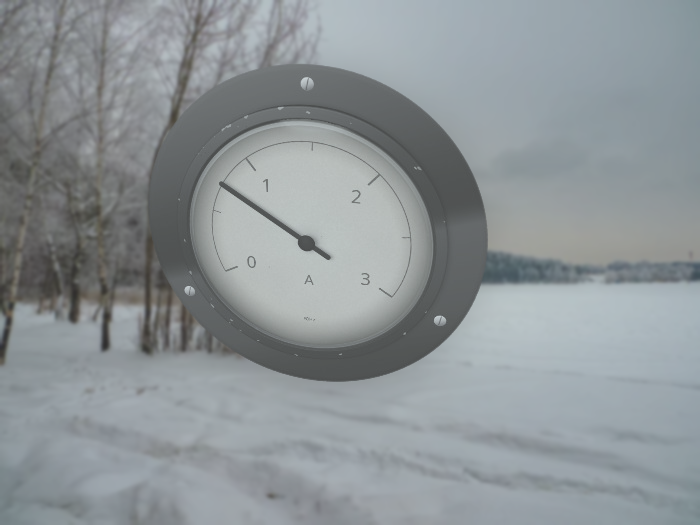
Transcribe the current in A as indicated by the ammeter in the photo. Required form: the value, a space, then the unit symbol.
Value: 0.75 A
